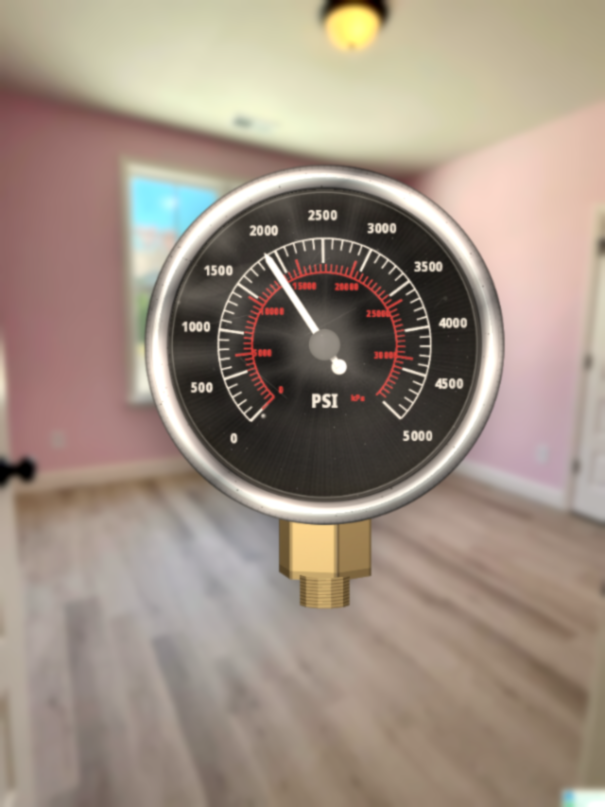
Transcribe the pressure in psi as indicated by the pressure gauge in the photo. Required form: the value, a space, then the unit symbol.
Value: 1900 psi
